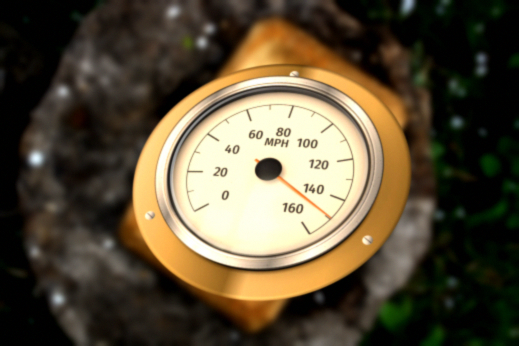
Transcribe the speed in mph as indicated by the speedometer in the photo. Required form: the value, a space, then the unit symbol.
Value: 150 mph
